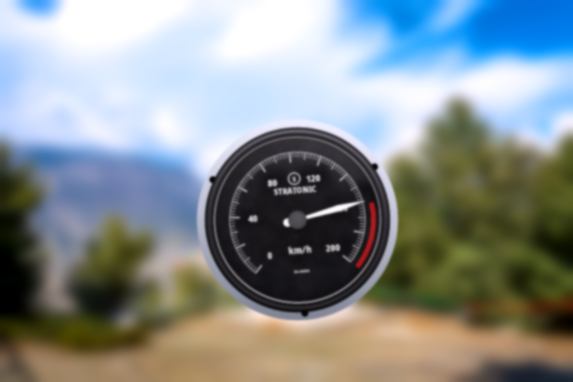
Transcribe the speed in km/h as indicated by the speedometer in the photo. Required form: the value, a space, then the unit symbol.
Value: 160 km/h
